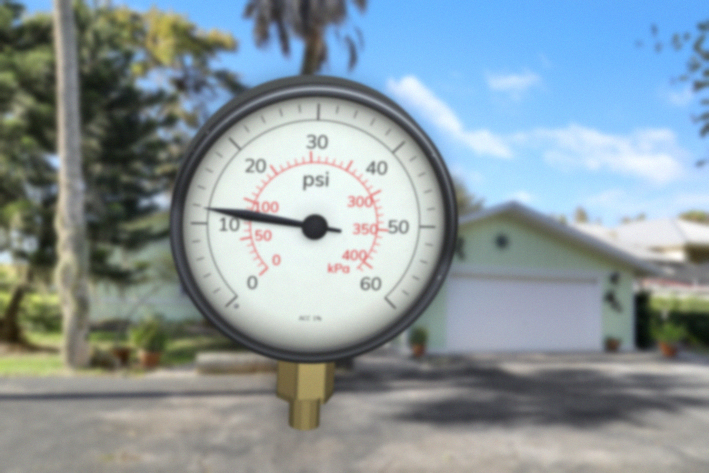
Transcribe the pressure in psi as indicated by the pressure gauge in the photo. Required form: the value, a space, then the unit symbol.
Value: 12 psi
